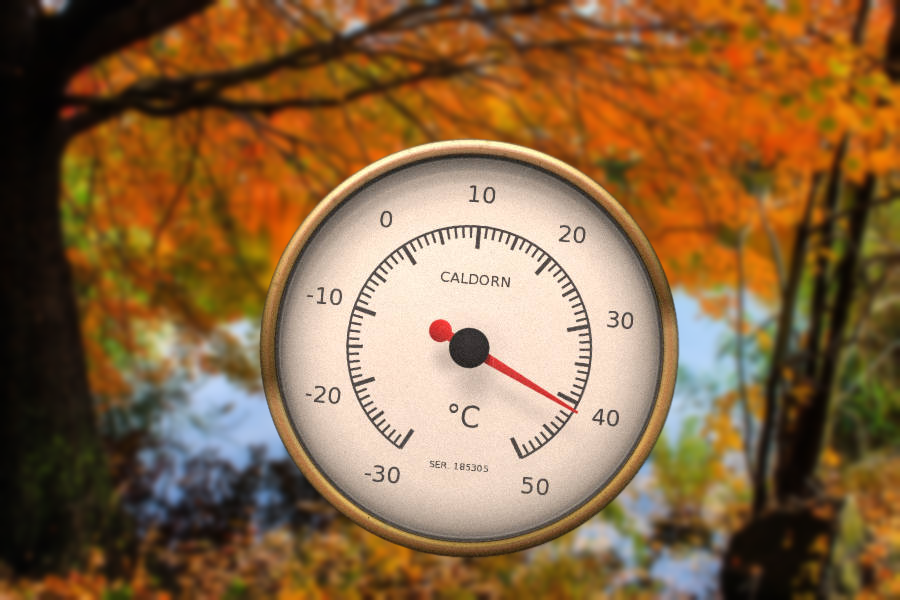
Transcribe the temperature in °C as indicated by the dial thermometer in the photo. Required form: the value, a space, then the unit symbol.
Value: 41 °C
